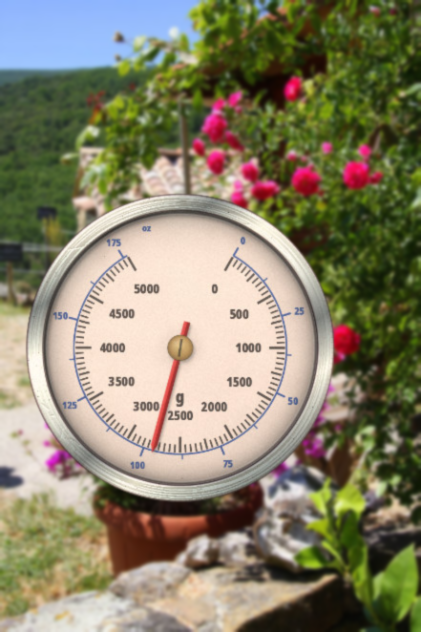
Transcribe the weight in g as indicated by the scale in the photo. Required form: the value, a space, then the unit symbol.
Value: 2750 g
